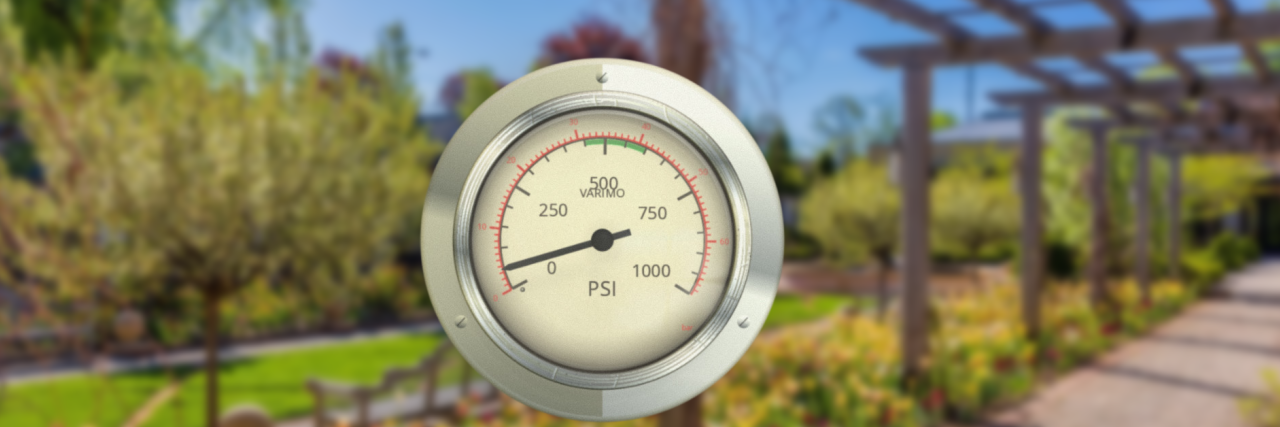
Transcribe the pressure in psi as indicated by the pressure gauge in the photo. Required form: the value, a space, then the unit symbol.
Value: 50 psi
